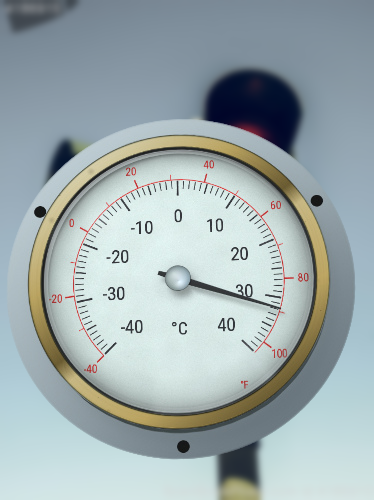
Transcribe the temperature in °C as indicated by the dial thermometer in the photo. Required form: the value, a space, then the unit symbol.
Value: 32 °C
